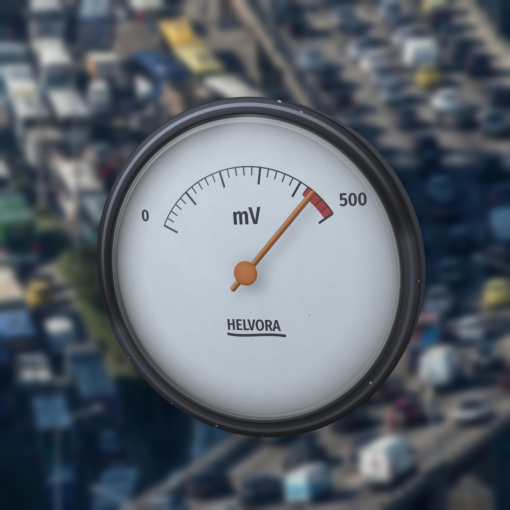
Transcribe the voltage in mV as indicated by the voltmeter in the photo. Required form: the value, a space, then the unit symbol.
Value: 440 mV
